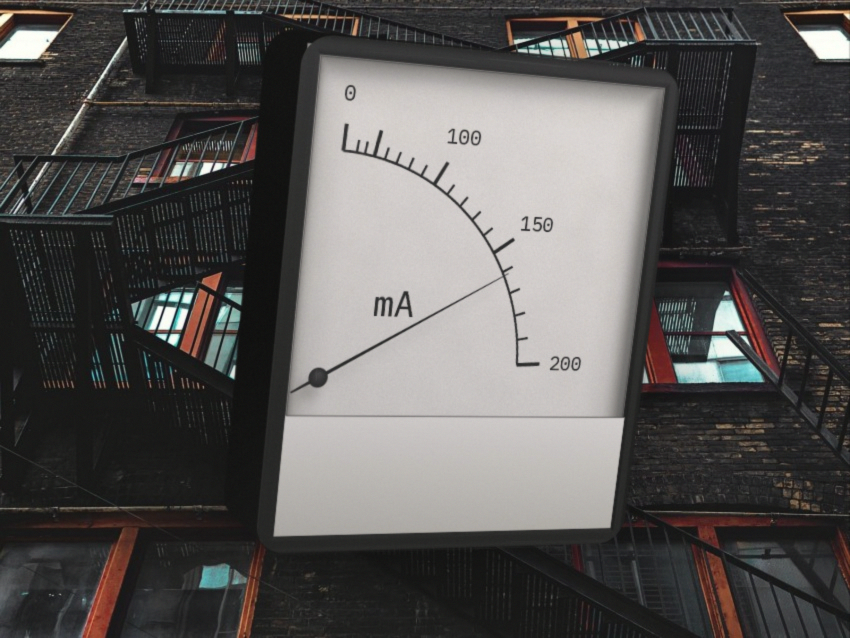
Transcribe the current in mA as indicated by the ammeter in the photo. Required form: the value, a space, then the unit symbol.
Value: 160 mA
